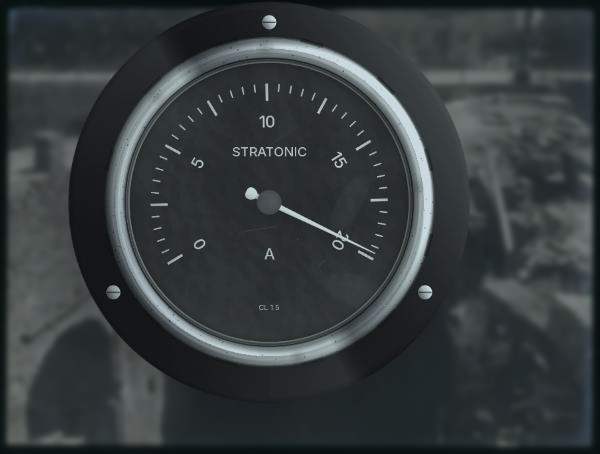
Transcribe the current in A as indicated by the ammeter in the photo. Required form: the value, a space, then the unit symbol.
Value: 19.75 A
